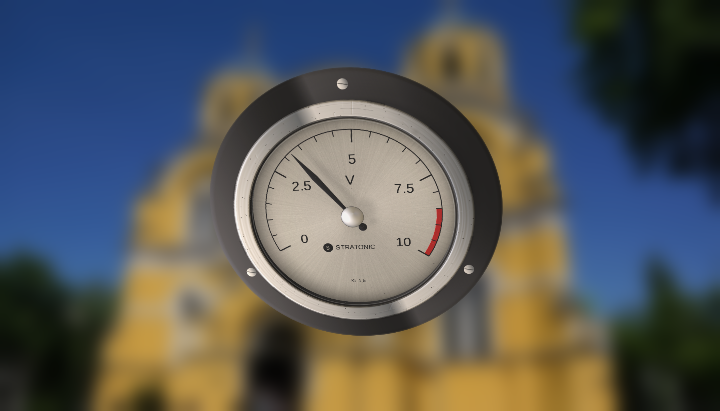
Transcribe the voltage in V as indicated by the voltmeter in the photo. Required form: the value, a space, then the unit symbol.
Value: 3.25 V
